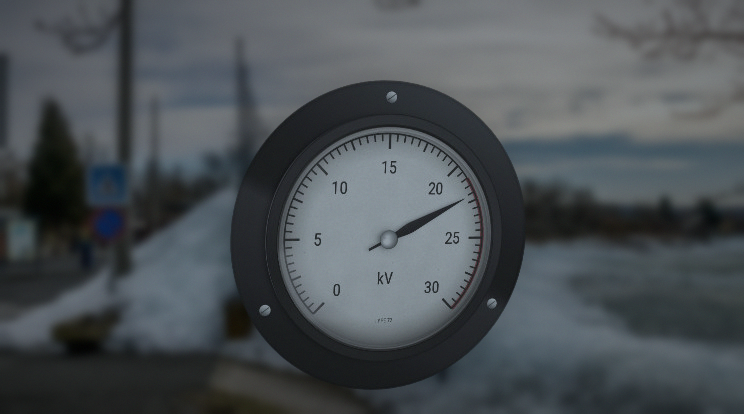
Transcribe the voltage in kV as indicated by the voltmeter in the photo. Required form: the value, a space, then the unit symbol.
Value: 22 kV
